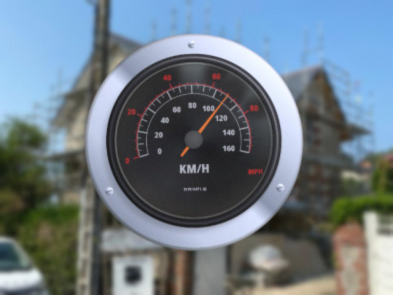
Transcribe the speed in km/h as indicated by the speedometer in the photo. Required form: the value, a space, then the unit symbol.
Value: 110 km/h
